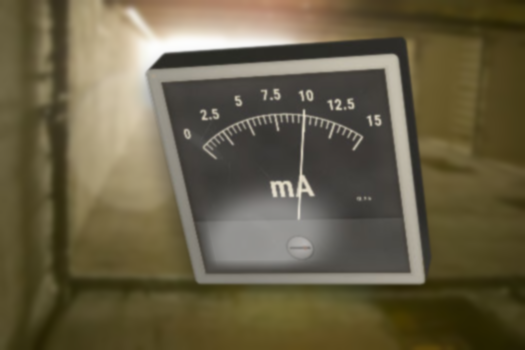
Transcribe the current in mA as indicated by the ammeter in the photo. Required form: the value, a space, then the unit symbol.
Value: 10 mA
